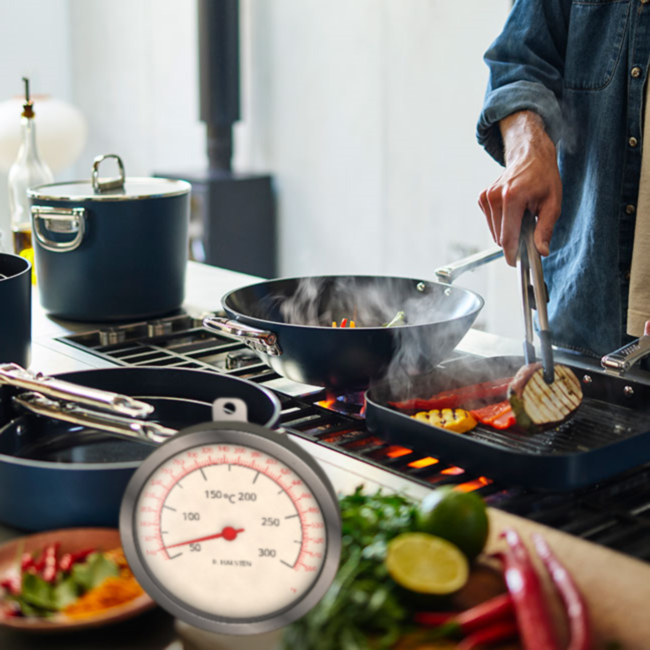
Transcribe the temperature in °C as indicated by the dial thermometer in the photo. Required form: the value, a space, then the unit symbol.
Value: 62.5 °C
